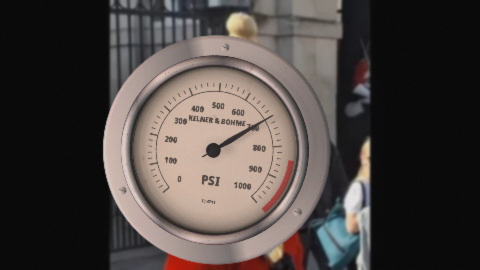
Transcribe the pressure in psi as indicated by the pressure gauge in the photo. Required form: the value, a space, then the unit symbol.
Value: 700 psi
